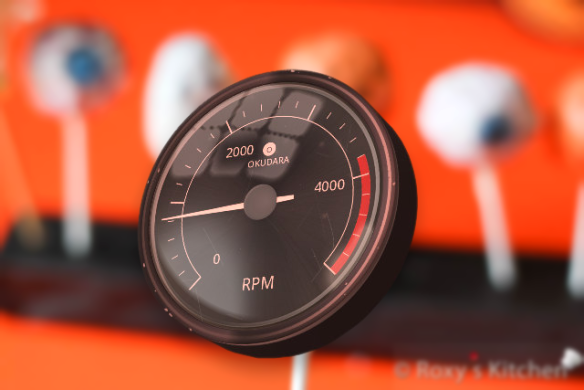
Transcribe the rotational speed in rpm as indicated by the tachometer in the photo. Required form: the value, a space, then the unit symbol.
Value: 800 rpm
